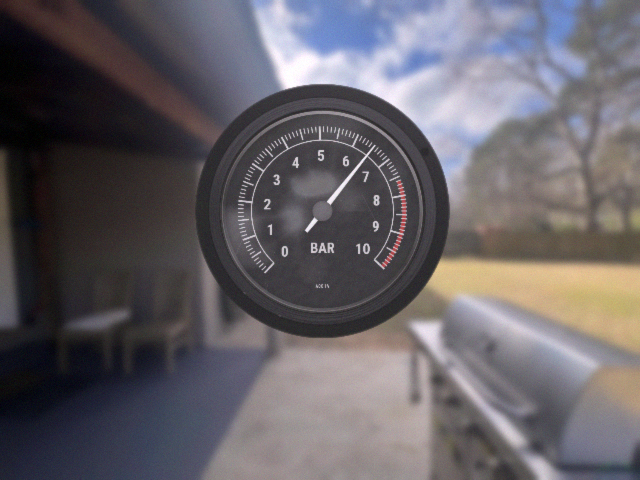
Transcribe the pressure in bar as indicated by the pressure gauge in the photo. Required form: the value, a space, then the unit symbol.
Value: 6.5 bar
